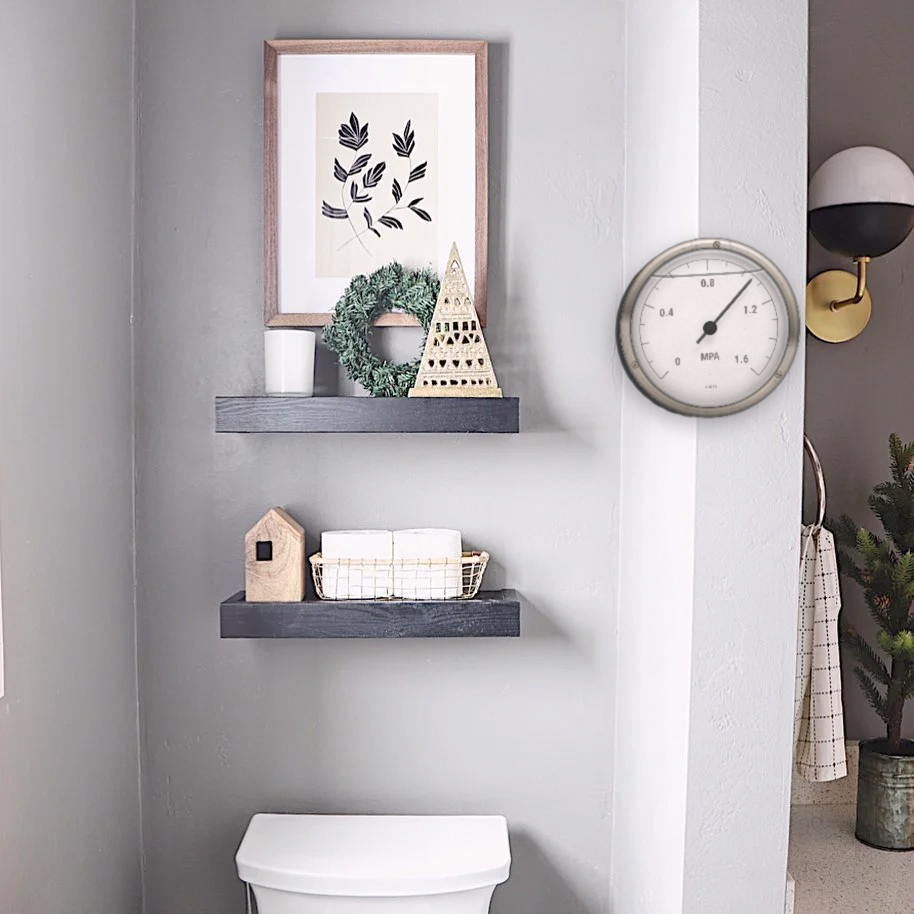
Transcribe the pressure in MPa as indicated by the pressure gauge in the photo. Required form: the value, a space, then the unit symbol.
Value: 1.05 MPa
